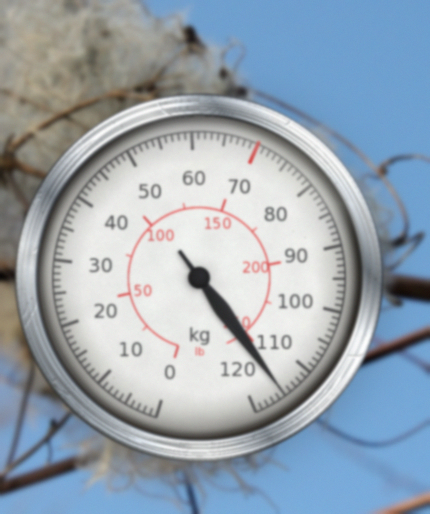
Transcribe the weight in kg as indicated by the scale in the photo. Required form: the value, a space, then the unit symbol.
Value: 115 kg
